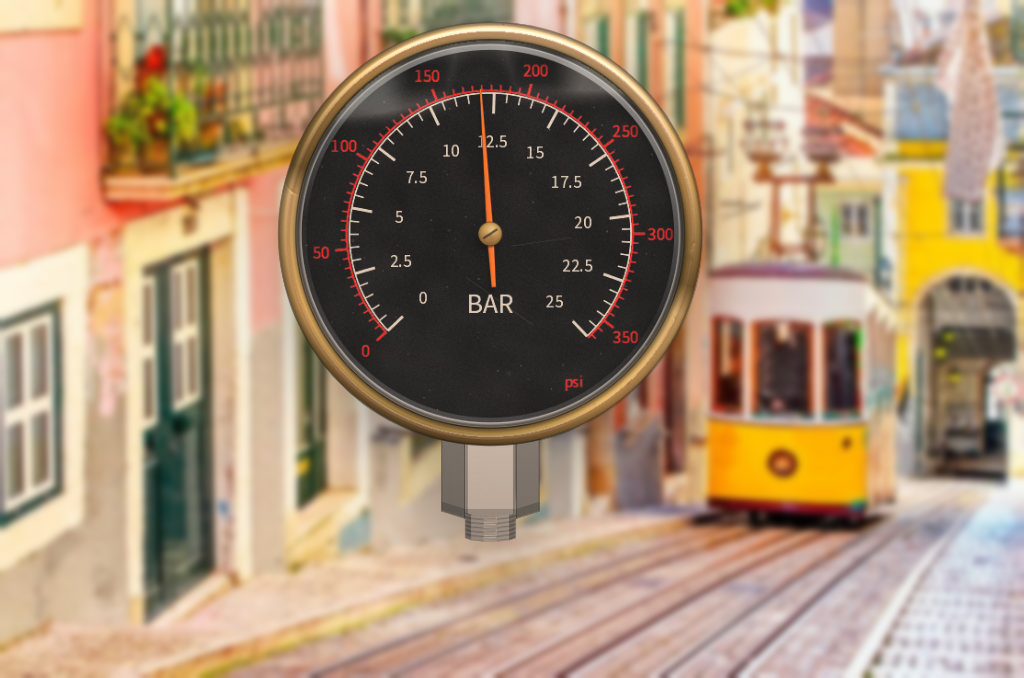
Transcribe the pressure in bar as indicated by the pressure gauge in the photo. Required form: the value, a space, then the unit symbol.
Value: 12 bar
